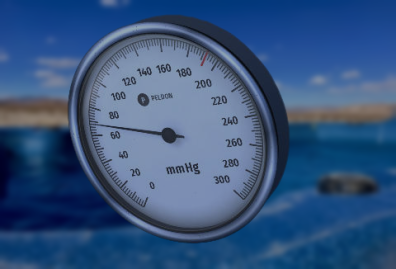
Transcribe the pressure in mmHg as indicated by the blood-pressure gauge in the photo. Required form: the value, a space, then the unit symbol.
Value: 70 mmHg
